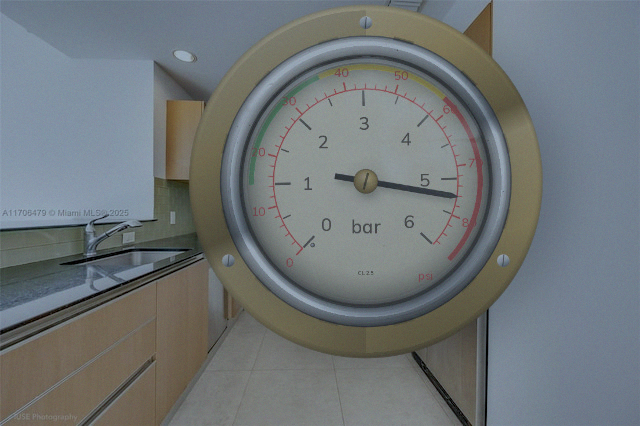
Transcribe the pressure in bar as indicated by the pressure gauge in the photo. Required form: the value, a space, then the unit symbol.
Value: 5.25 bar
